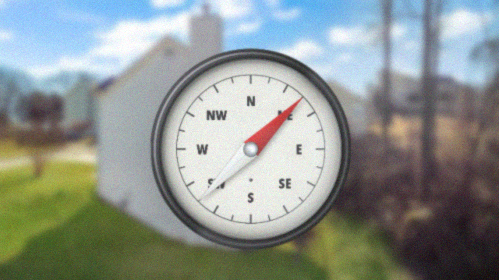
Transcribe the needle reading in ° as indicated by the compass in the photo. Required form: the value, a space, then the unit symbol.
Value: 45 °
